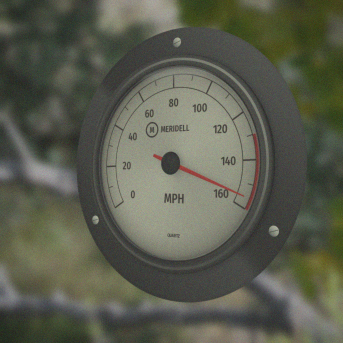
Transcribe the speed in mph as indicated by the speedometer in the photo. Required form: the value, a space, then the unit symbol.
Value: 155 mph
